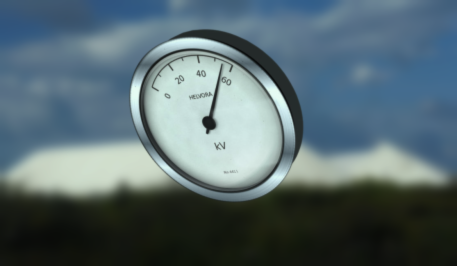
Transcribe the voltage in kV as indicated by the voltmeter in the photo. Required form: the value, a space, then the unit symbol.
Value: 55 kV
